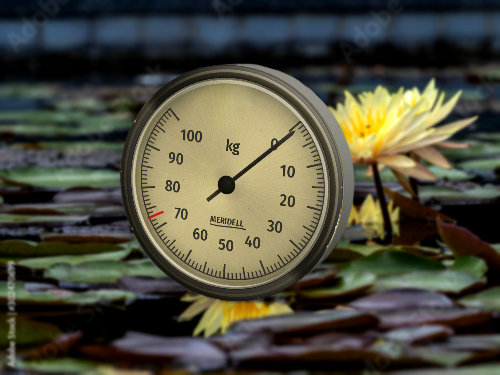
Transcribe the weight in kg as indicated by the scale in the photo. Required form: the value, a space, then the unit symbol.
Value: 1 kg
